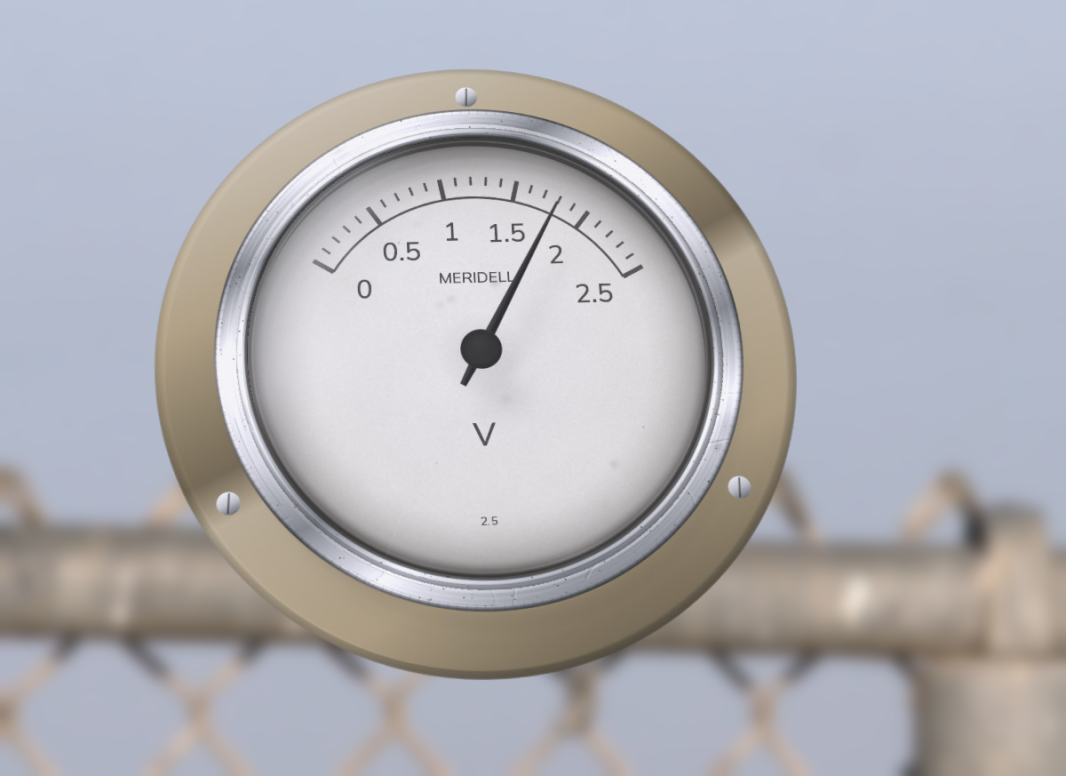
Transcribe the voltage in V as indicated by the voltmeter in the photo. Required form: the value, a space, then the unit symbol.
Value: 1.8 V
